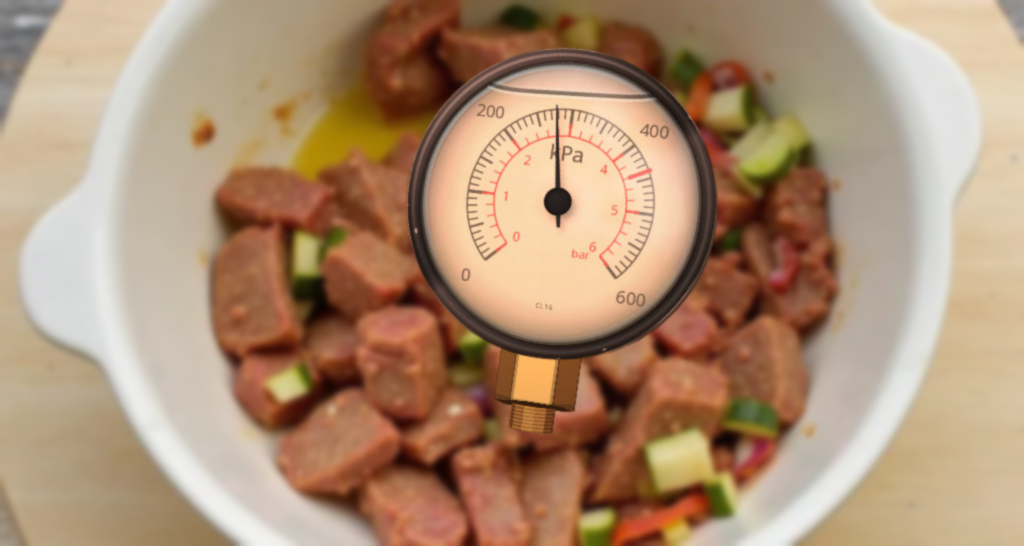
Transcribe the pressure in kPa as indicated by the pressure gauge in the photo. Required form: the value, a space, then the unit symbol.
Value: 280 kPa
